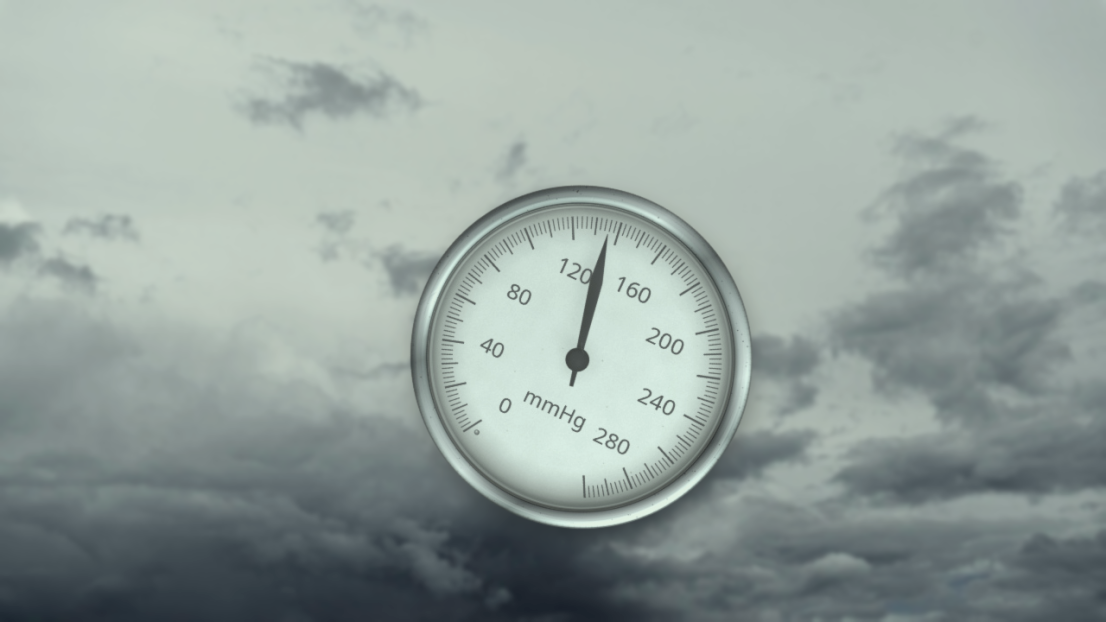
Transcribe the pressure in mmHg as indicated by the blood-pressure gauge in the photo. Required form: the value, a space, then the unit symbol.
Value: 136 mmHg
